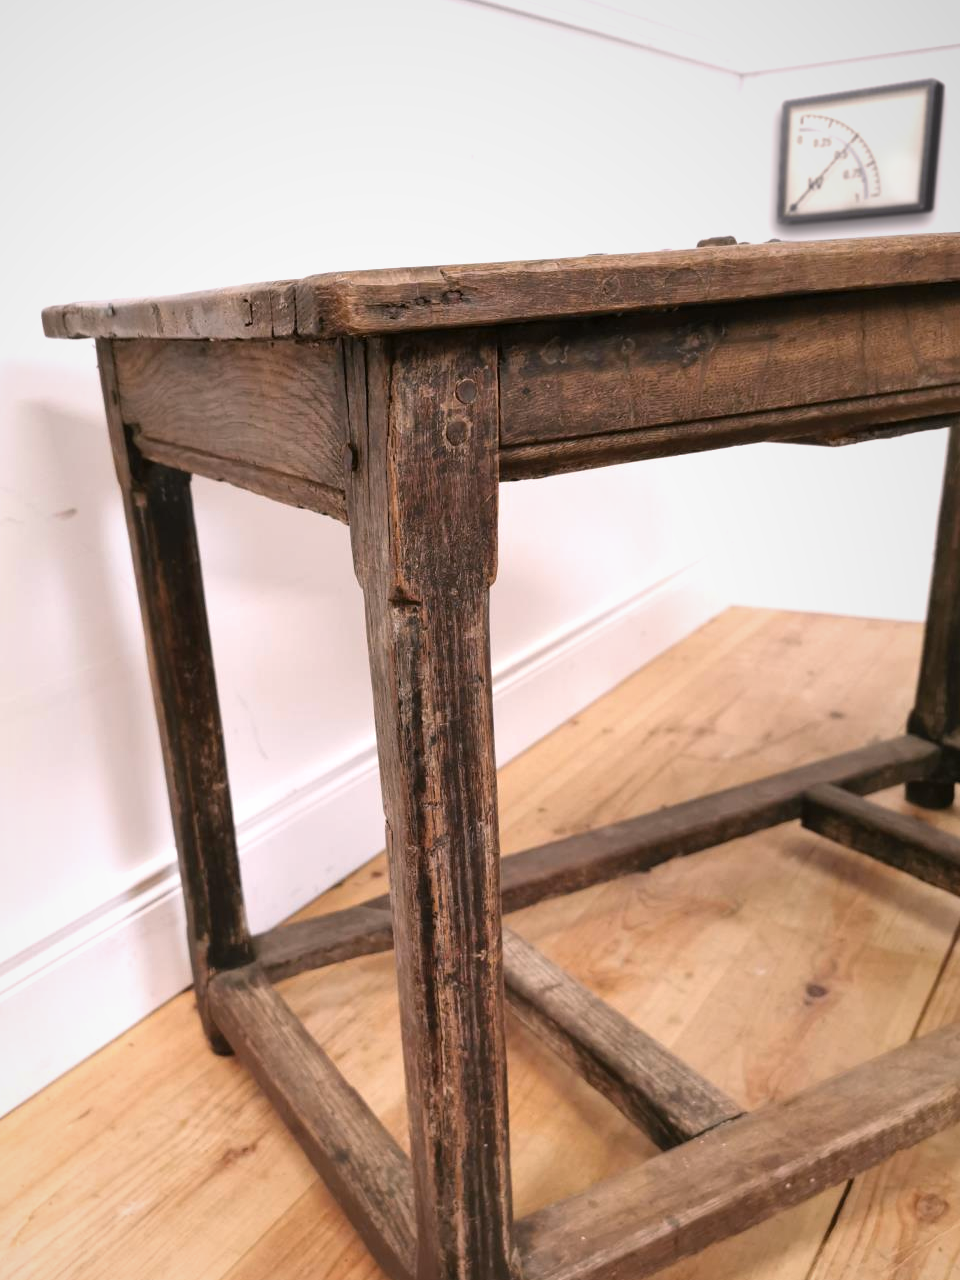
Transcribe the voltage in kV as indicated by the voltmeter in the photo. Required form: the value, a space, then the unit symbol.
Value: 0.5 kV
